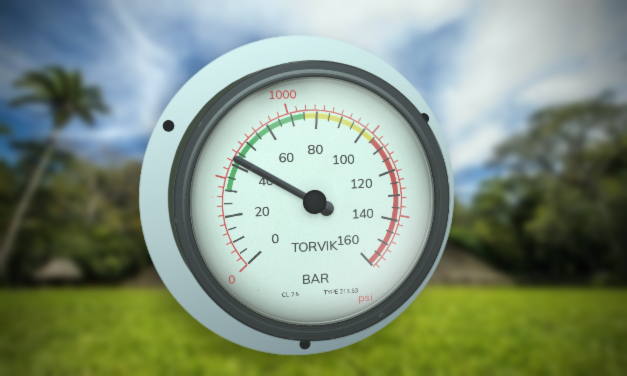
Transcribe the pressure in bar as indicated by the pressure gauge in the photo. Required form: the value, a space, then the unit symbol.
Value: 42.5 bar
